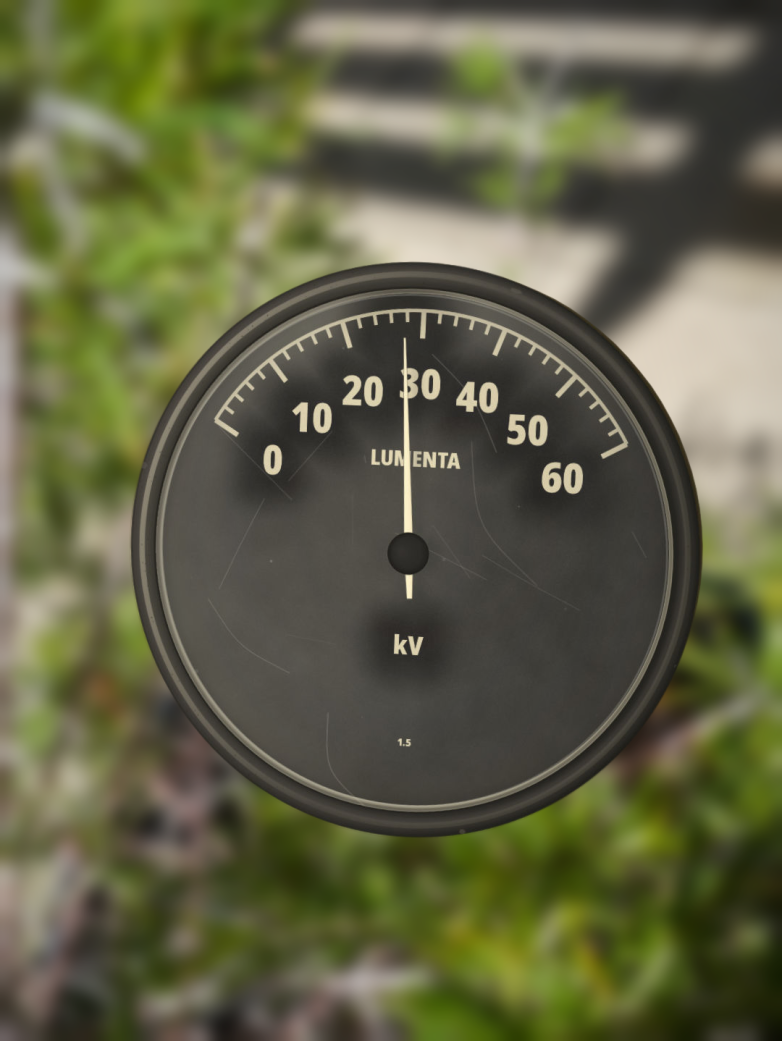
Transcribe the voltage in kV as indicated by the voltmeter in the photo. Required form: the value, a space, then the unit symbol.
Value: 28 kV
